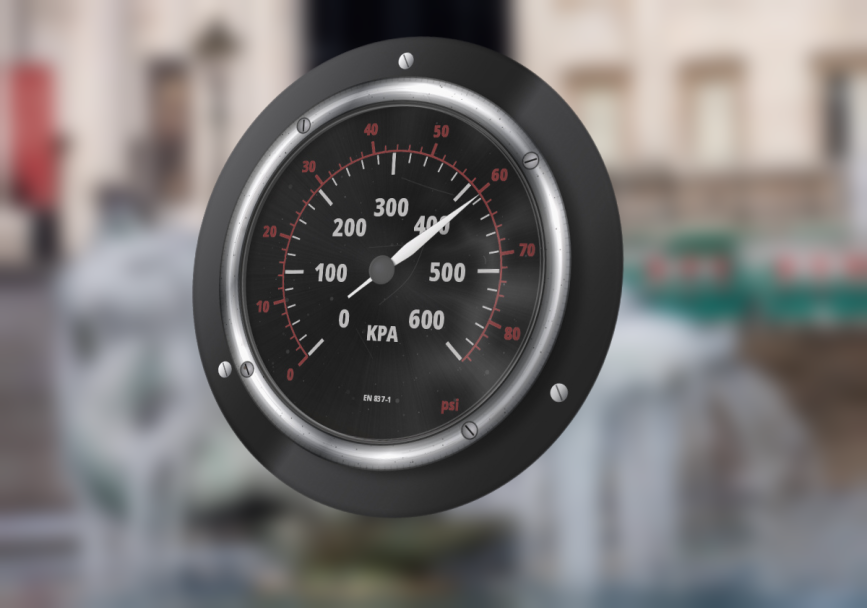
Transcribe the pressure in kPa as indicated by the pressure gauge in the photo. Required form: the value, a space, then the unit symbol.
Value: 420 kPa
